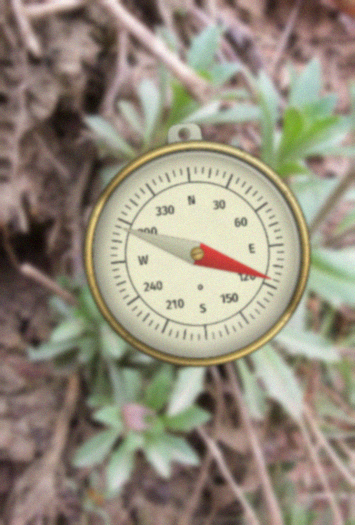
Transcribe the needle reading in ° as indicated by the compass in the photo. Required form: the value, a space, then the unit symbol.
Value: 115 °
